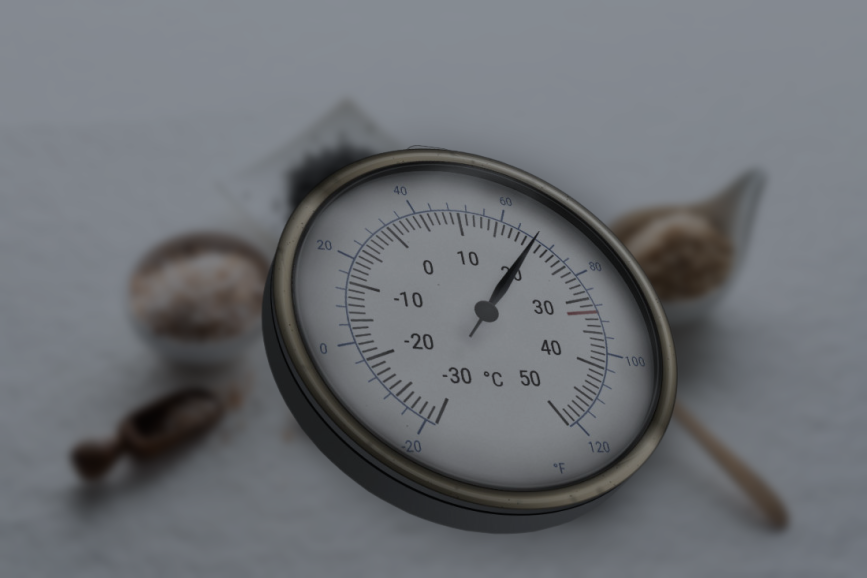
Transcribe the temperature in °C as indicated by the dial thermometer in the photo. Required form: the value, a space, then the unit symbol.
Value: 20 °C
